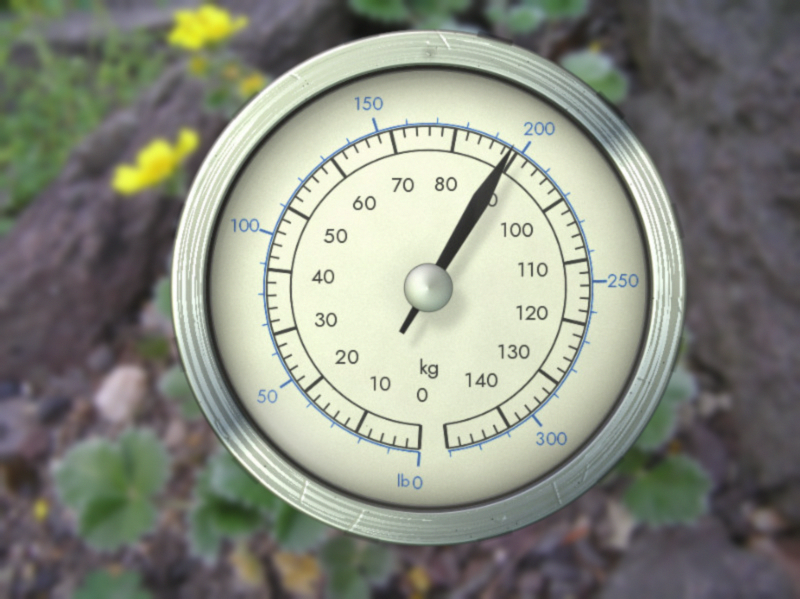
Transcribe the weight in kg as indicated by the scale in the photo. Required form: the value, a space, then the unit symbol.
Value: 89 kg
